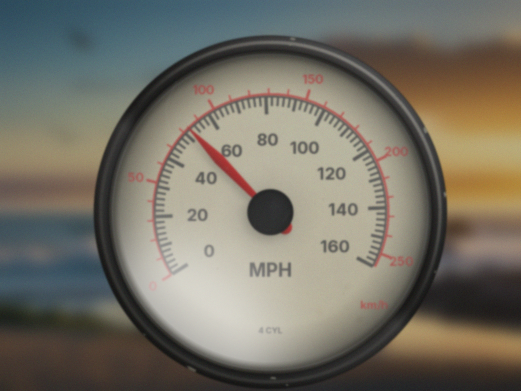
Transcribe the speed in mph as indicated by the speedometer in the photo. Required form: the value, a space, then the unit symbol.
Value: 52 mph
